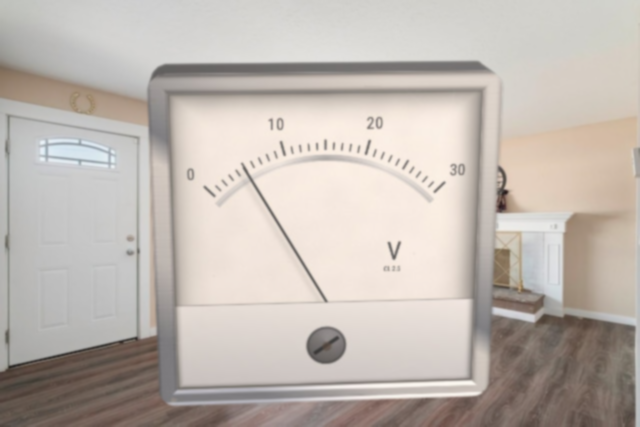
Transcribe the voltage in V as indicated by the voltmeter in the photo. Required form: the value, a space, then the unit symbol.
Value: 5 V
